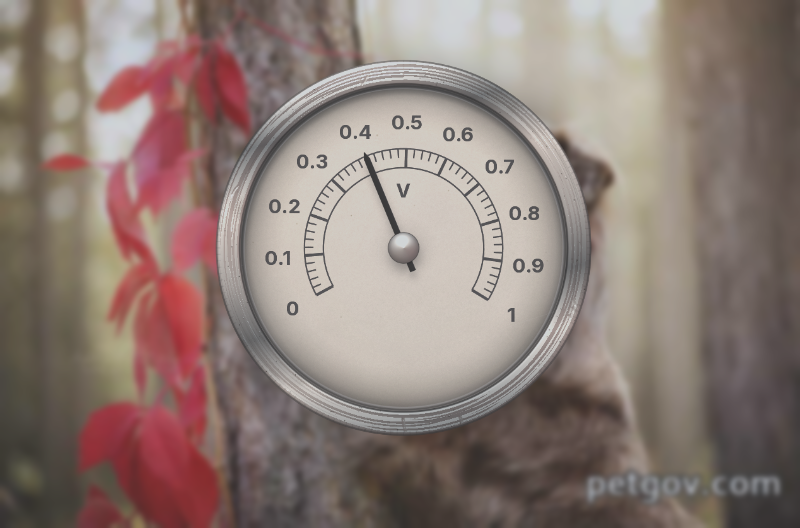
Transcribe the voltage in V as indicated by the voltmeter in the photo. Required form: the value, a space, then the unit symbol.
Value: 0.4 V
